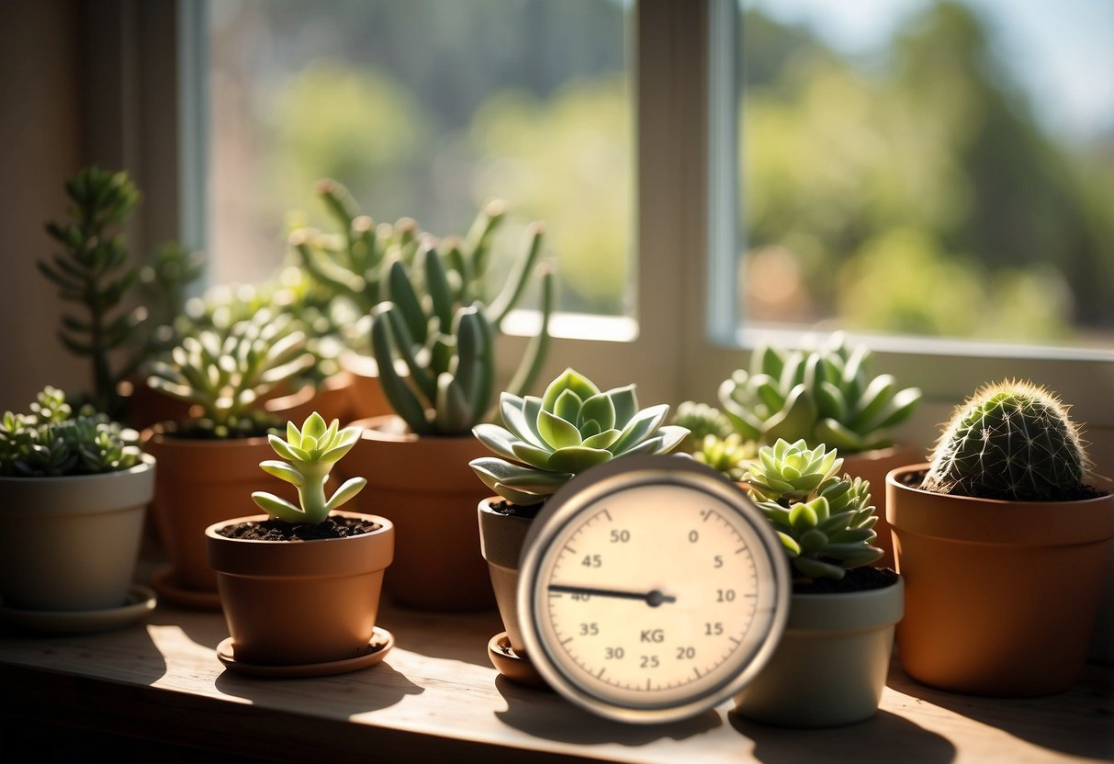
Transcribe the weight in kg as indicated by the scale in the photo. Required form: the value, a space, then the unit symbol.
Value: 41 kg
